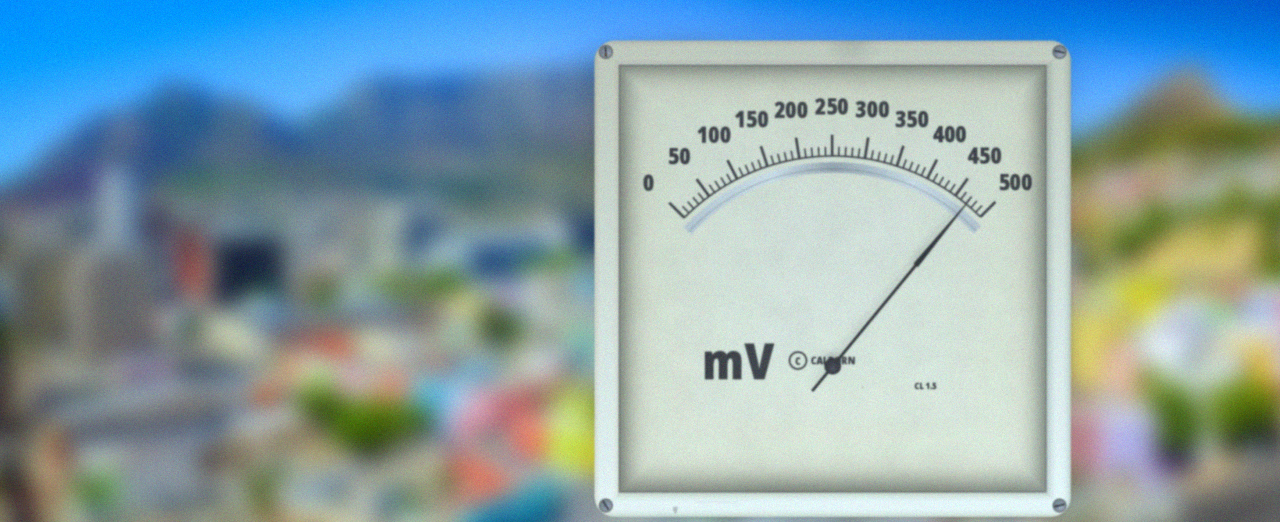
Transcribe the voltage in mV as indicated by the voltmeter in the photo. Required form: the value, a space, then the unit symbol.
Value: 470 mV
